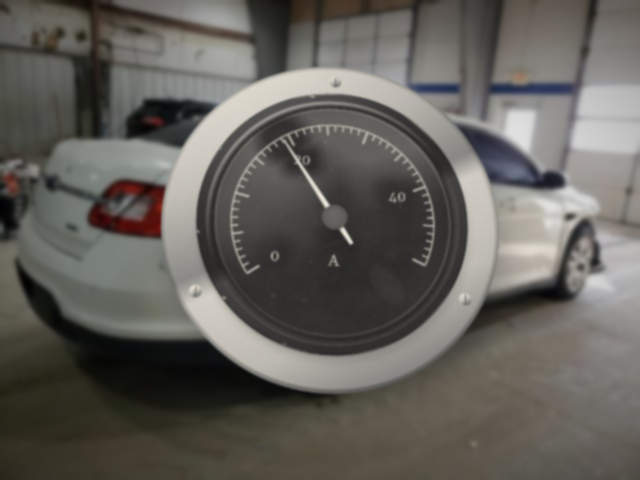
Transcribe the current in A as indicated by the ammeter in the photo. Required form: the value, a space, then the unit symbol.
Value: 19 A
